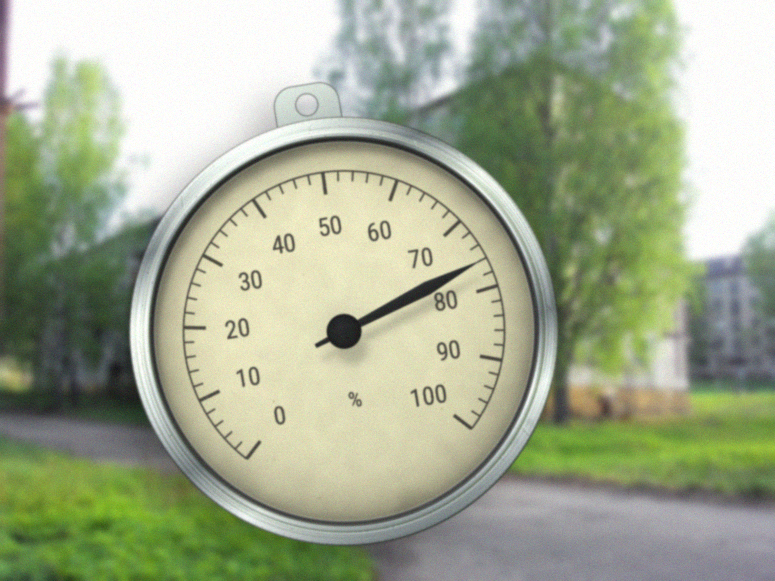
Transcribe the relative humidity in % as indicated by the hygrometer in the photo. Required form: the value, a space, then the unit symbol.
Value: 76 %
